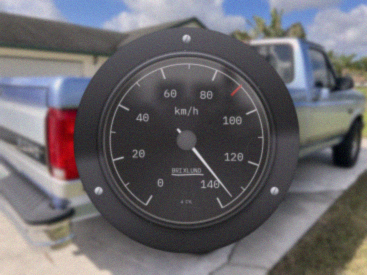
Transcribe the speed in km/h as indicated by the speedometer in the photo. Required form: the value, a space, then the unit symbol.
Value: 135 km/h
